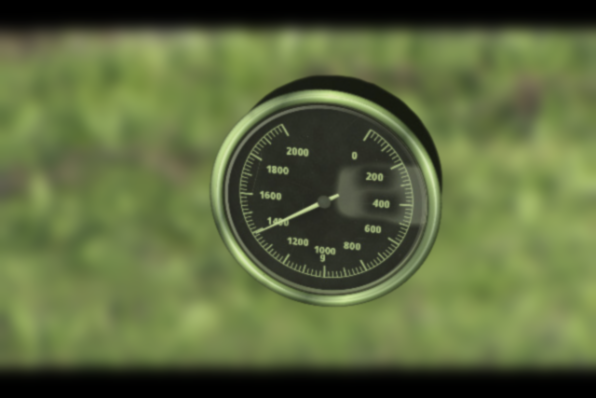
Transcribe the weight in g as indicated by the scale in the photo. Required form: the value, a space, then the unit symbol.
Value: 1400 g
